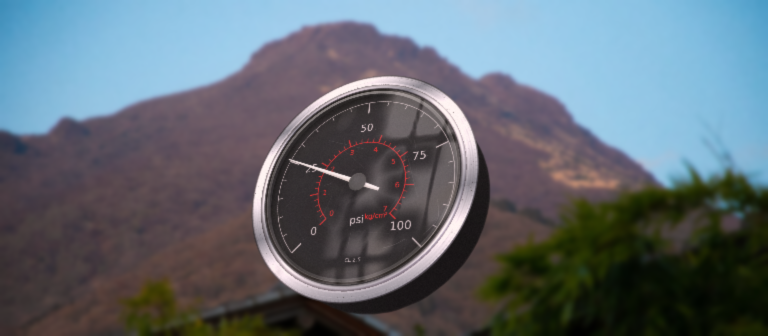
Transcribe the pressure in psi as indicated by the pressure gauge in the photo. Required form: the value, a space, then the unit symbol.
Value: 25 psi
